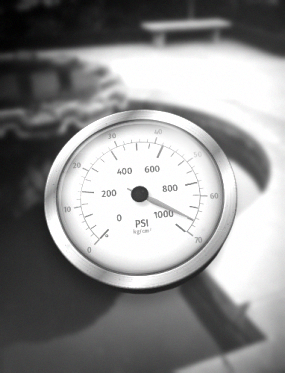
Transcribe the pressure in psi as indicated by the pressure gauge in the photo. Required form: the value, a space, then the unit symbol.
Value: 950 psi
